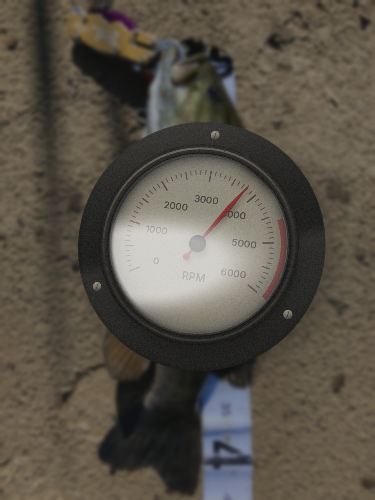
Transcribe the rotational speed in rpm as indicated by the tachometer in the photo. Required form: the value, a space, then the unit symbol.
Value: 3800 rpm
